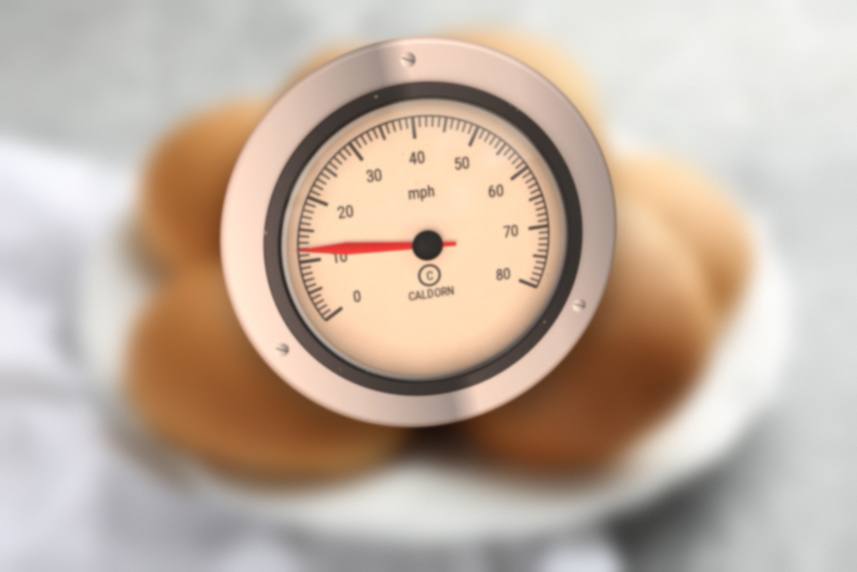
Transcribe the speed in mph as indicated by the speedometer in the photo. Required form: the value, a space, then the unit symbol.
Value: 12 mph
